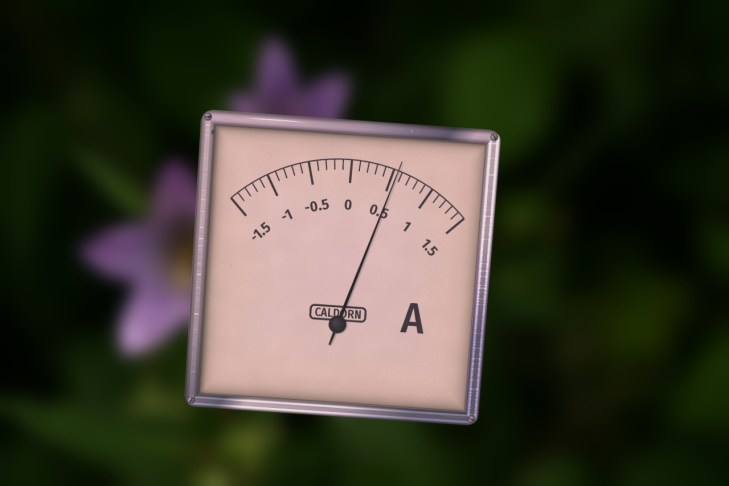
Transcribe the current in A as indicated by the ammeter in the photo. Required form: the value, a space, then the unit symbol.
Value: 0.55 A
